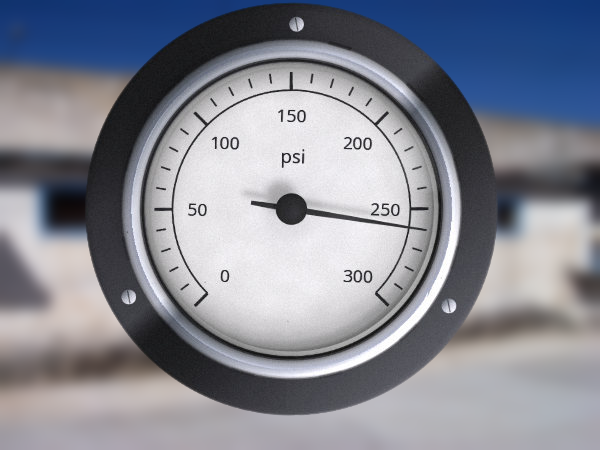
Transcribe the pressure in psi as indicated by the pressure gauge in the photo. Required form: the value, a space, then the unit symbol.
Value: 260 psi
